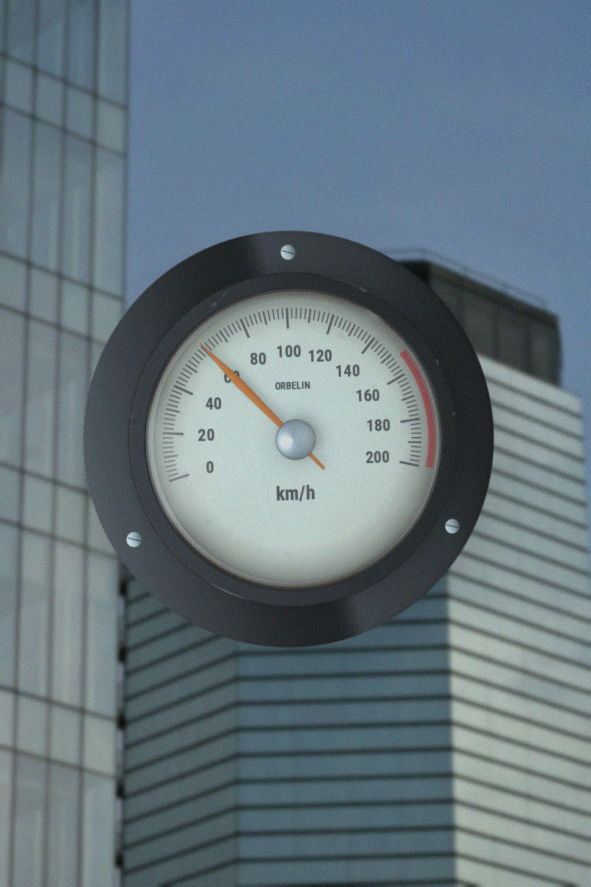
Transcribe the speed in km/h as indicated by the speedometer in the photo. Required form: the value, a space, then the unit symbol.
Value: 60 km/h
